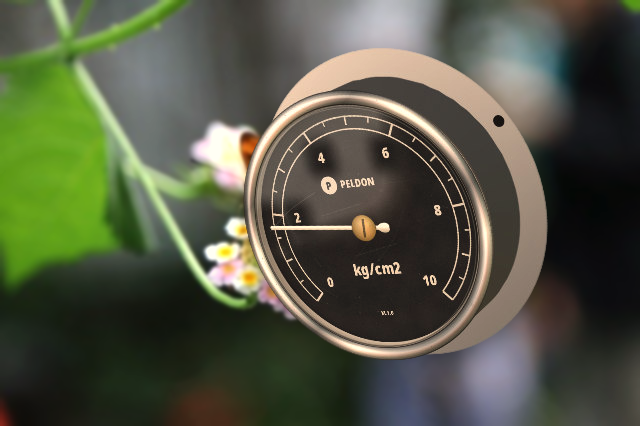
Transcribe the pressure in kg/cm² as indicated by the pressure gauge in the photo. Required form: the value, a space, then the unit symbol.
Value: 1.75 kg/cm²
